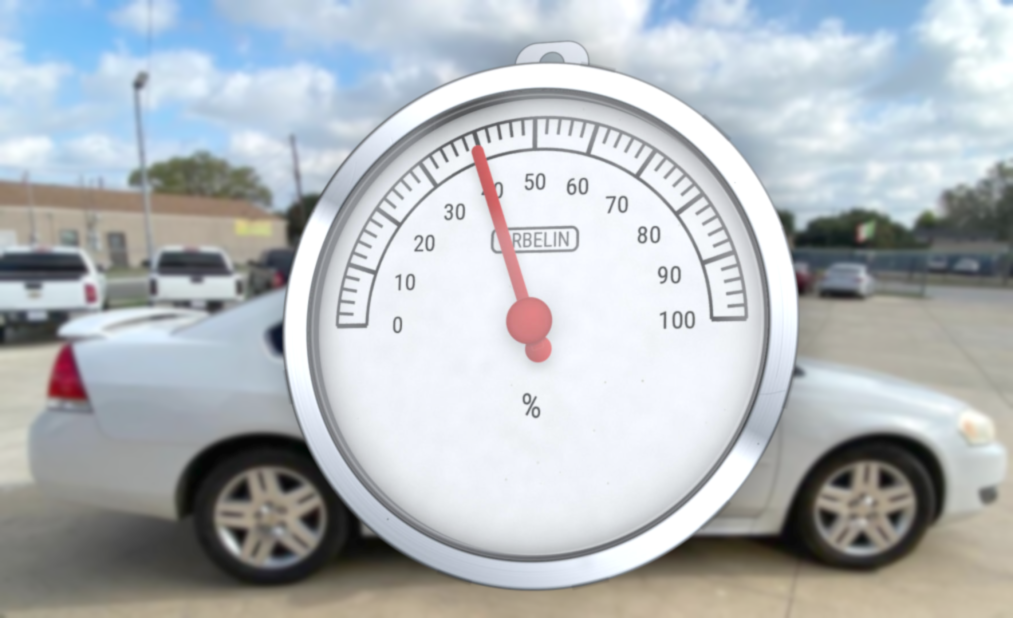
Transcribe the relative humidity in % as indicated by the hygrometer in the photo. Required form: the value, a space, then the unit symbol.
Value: 40 %
